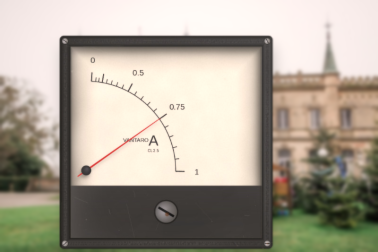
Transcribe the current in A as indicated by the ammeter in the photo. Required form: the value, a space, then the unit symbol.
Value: 0.75 A
